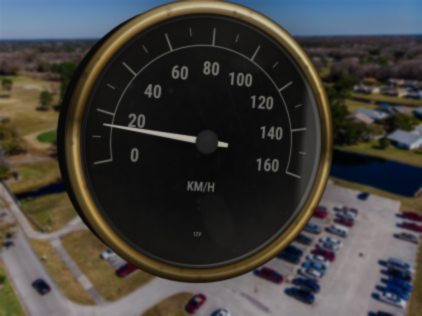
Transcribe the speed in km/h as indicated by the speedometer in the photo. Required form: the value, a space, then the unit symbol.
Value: 15 km/h
